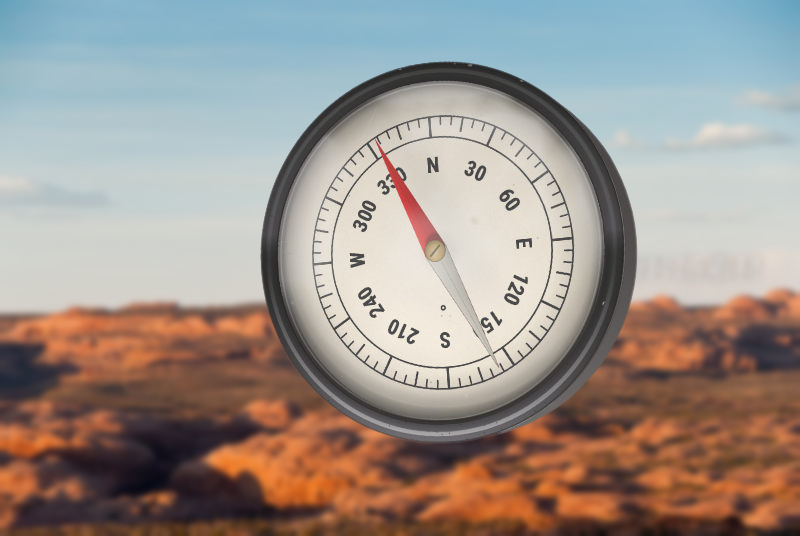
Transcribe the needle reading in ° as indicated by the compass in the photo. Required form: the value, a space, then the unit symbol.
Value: 335 °
